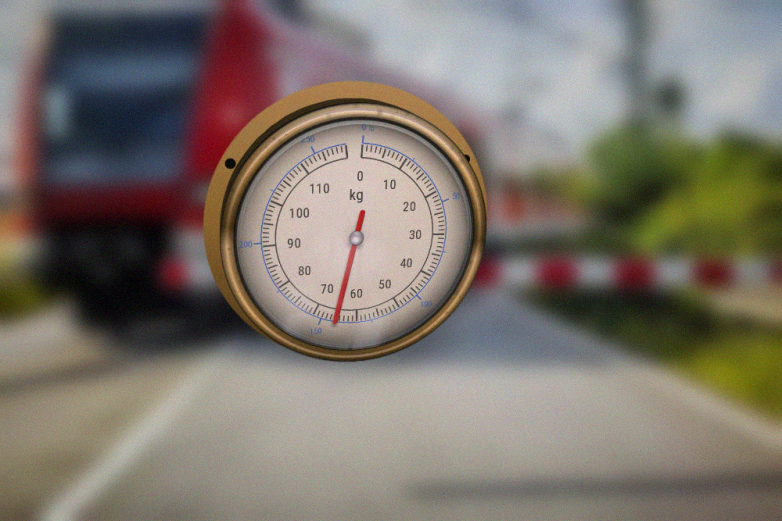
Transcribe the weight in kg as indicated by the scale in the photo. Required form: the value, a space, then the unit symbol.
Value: 65 kg
